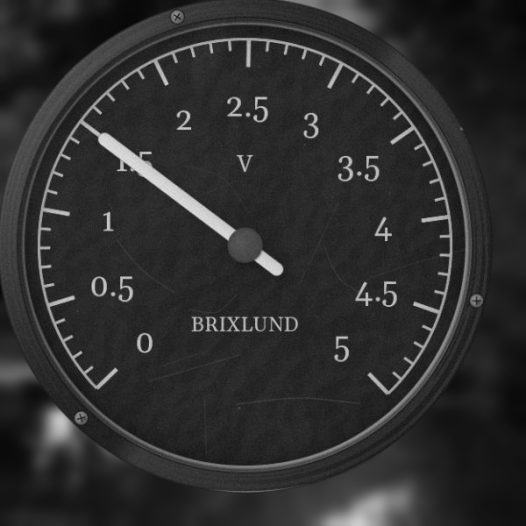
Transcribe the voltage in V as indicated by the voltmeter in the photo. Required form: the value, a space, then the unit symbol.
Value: 1.5 V
